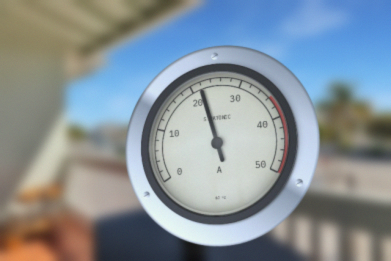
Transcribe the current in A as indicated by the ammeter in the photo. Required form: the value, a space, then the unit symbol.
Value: 22 A
